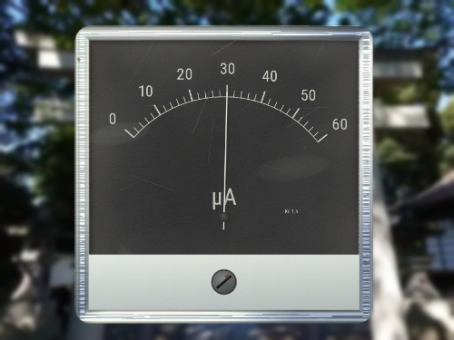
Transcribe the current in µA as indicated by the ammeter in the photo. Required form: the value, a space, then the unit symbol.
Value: 30 µA
